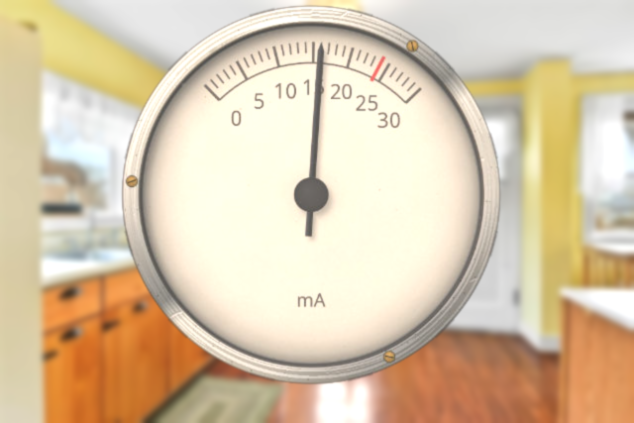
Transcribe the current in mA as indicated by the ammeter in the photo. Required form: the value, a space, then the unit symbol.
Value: 16 mA
